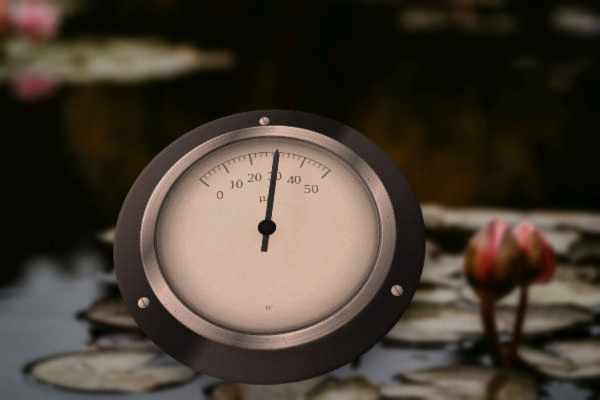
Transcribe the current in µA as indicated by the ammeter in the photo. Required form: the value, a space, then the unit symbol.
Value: 30 µA
